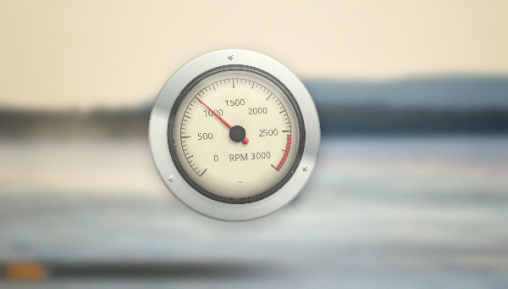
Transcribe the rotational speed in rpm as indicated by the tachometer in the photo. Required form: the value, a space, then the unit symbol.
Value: 1000 rpm
